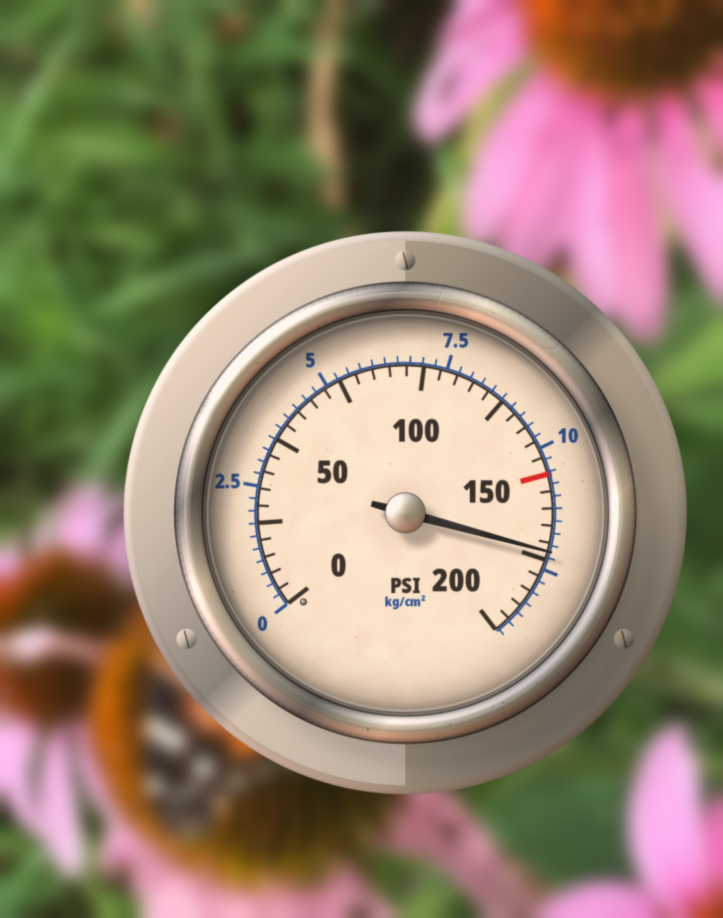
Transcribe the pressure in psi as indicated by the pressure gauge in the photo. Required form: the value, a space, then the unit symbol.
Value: 172.5 psi
